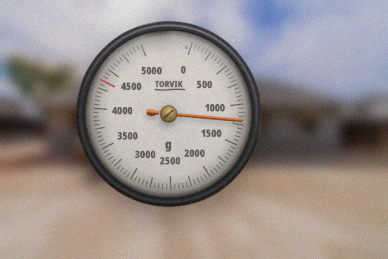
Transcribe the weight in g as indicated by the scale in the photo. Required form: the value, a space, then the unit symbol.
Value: 1200 g
